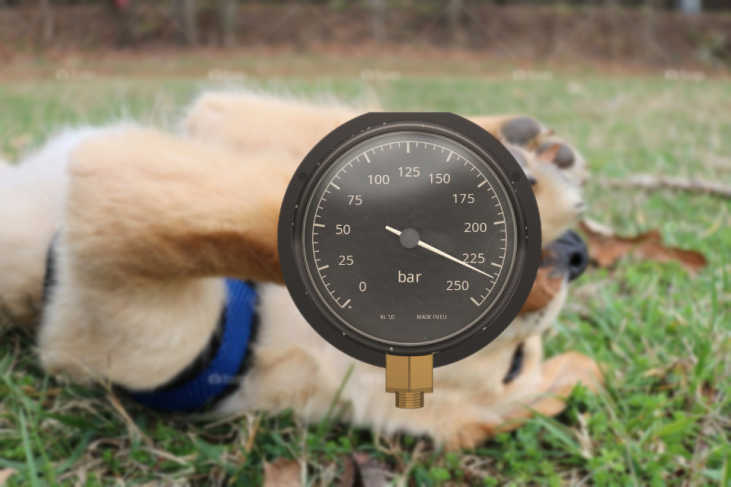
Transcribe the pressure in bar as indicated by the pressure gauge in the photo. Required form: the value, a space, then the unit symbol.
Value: 232.5 bar
